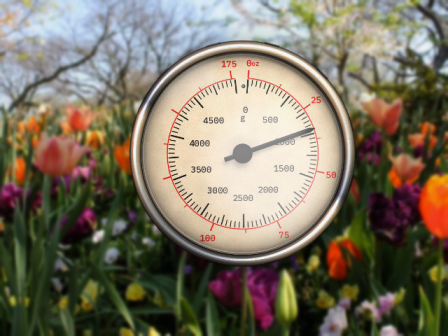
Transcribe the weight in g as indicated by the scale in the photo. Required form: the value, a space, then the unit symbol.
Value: 950 g
